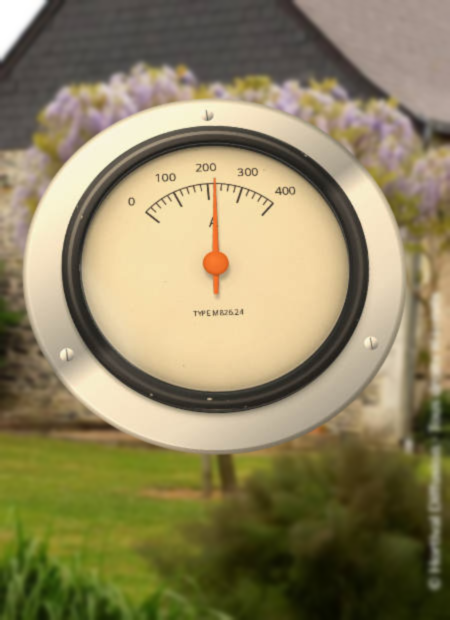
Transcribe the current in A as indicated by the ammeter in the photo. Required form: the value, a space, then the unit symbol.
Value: 220 A
